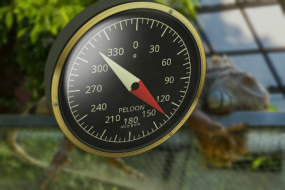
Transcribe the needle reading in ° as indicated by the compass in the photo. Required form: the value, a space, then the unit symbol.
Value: 135 °
